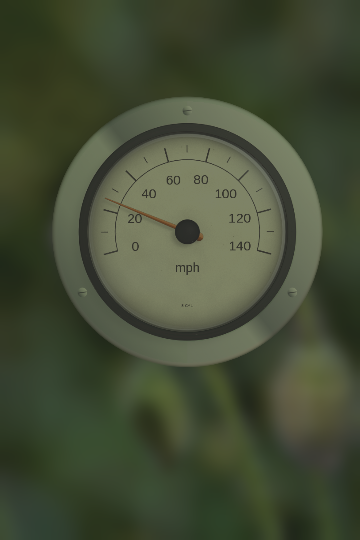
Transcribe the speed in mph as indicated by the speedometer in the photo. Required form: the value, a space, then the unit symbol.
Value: 25 mph
